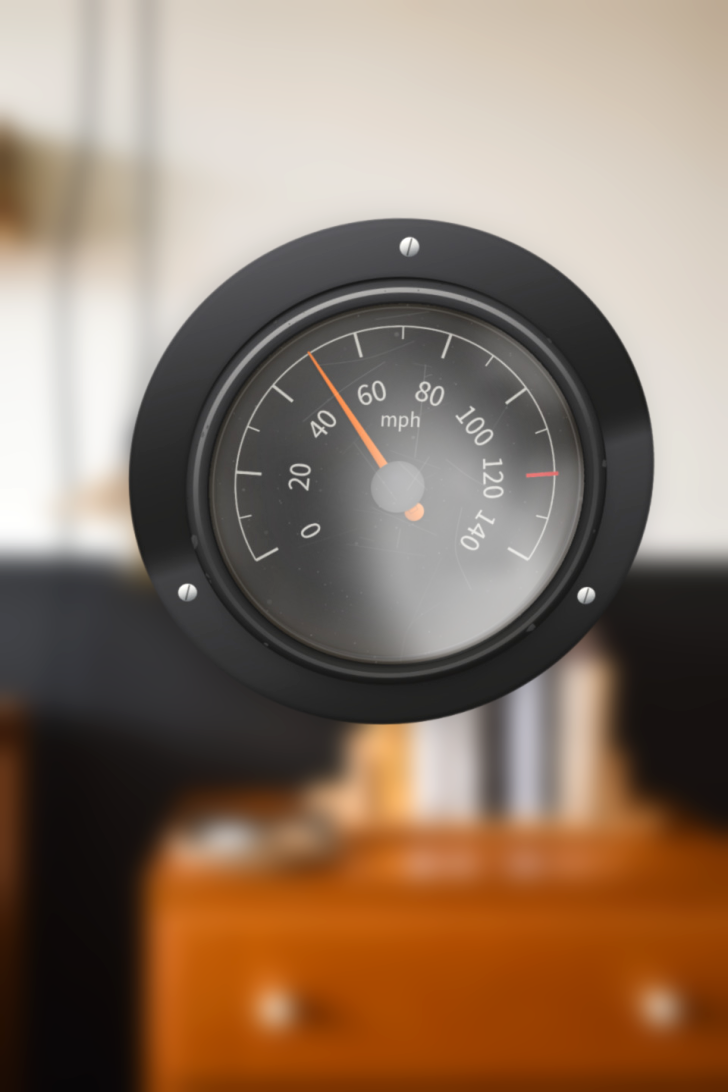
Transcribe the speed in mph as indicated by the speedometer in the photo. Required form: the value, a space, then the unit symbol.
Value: 50 mph
